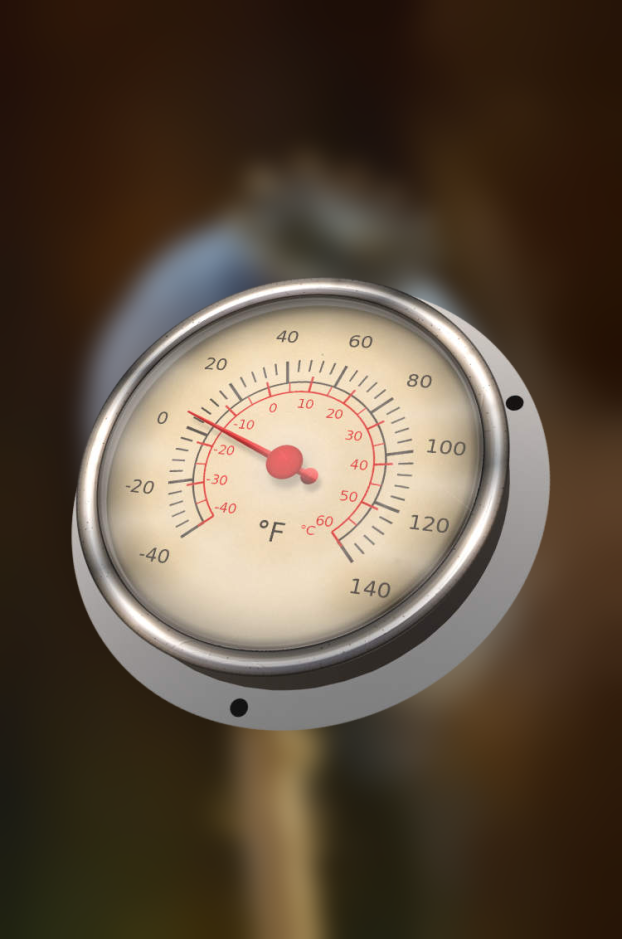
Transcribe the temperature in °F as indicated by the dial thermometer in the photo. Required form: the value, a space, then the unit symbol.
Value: 4 °F
